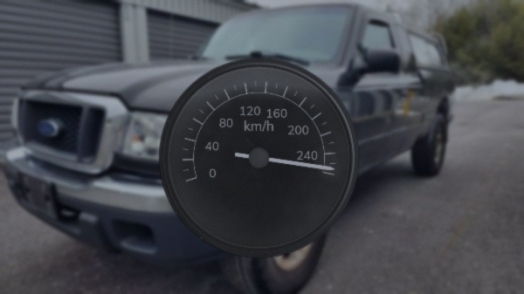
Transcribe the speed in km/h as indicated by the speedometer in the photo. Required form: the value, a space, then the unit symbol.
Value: 255 km/h
